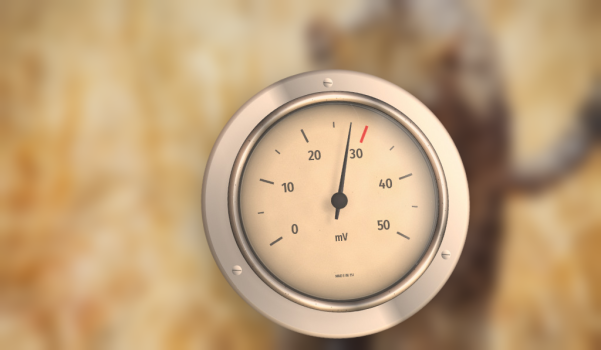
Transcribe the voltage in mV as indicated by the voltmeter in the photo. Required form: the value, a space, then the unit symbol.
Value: 27.5 mV
